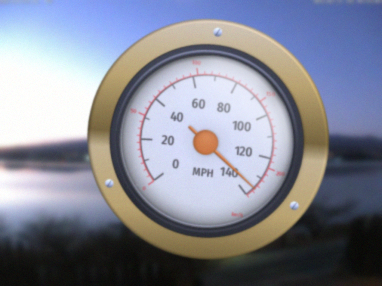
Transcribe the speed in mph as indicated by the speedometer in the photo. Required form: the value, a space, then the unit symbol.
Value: 135 mph
